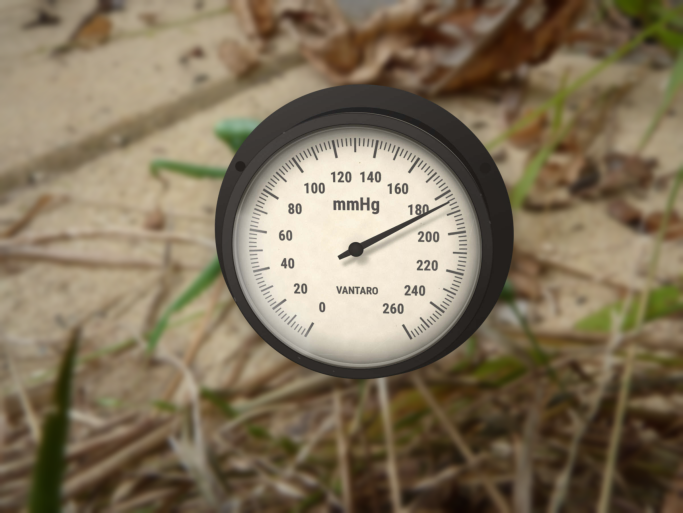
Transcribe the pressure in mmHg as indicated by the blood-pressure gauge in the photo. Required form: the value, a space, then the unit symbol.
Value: 184 mmHg
